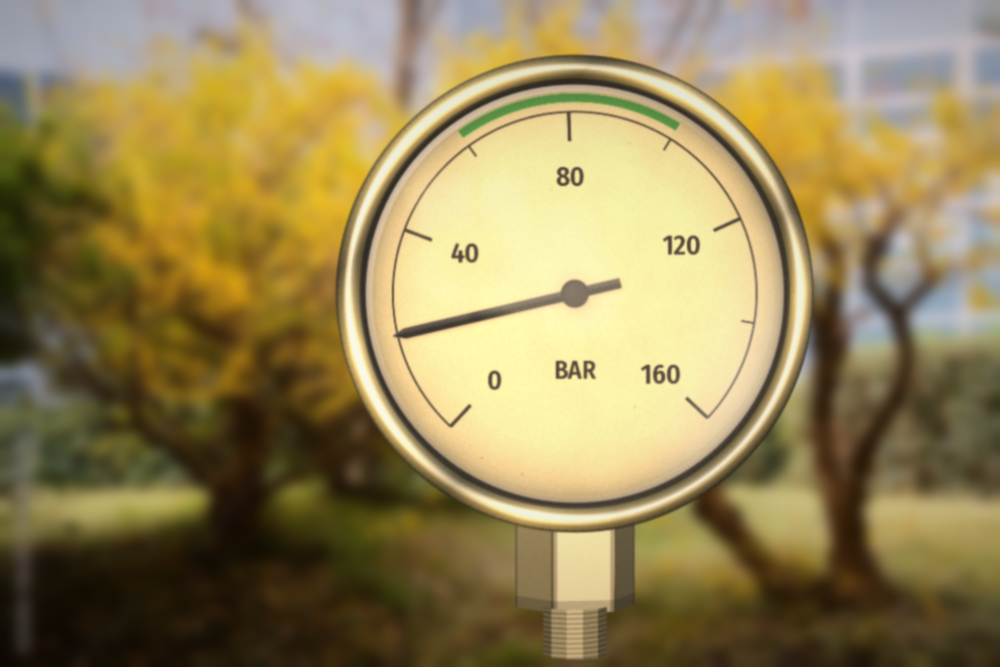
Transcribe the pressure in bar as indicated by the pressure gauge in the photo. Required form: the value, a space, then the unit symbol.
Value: 20 bar
